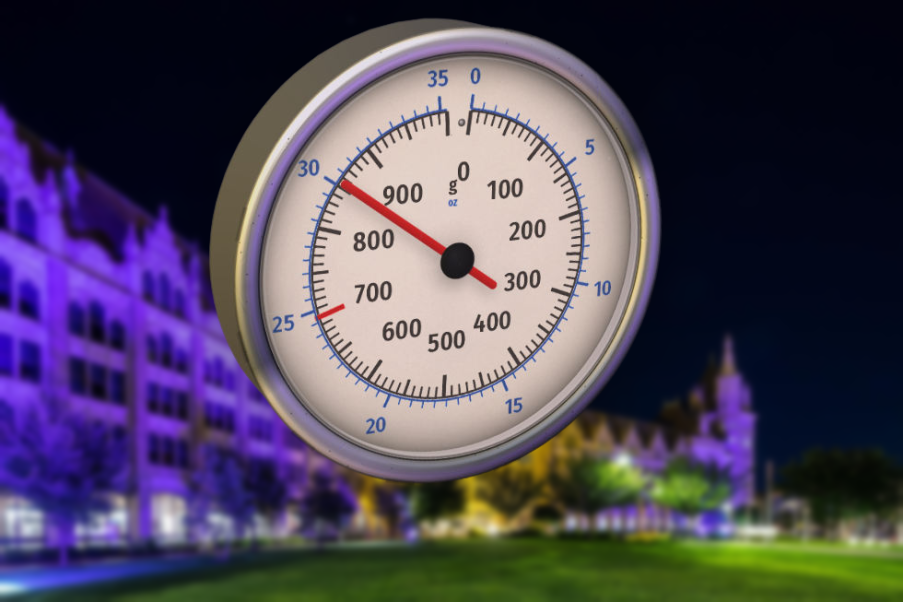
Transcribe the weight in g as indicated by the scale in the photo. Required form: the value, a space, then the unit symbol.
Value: 855 g
